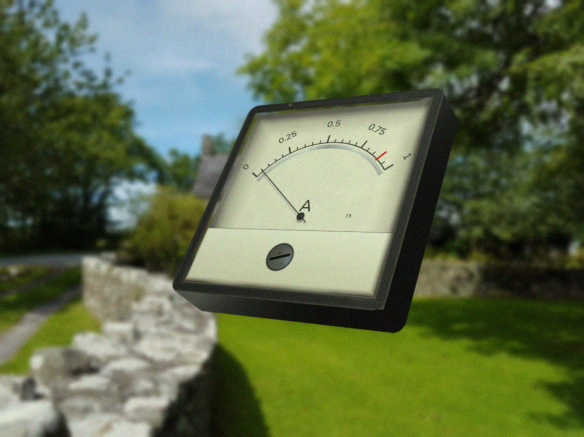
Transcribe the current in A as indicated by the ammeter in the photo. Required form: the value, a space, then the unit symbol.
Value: 0.05 A
